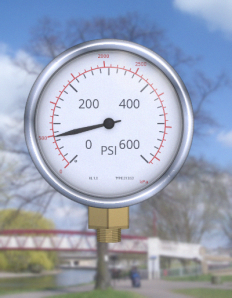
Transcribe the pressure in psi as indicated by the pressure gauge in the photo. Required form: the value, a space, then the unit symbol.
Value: 70 psi
